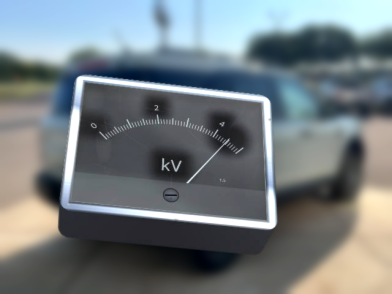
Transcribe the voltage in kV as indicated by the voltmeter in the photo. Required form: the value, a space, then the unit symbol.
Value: 4.5 kV
